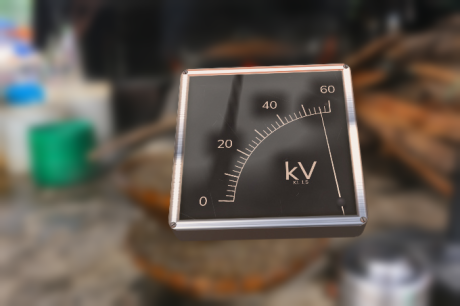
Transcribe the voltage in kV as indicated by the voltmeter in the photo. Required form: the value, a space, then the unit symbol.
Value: 56 kV
